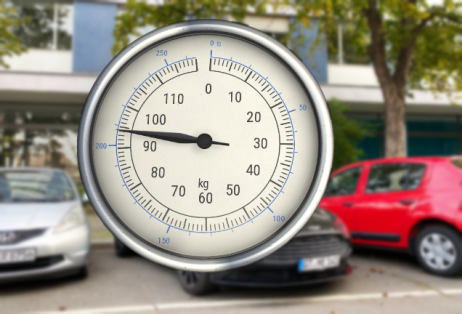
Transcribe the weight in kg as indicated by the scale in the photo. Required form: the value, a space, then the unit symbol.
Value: 94 kg
